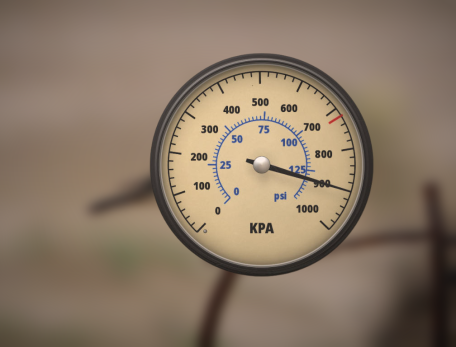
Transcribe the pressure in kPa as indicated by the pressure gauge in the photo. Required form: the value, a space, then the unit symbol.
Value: 900 kPa
